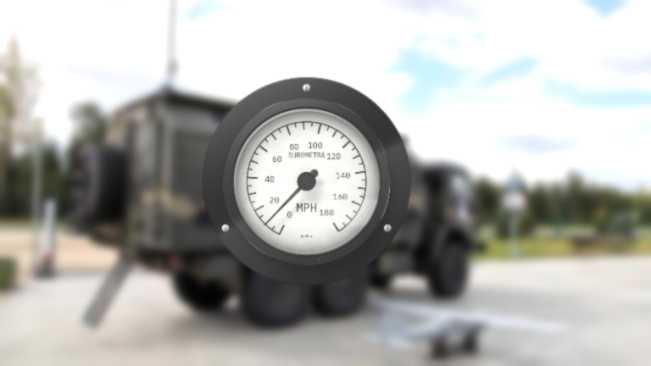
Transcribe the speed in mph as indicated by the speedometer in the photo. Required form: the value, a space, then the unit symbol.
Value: 10 mph
